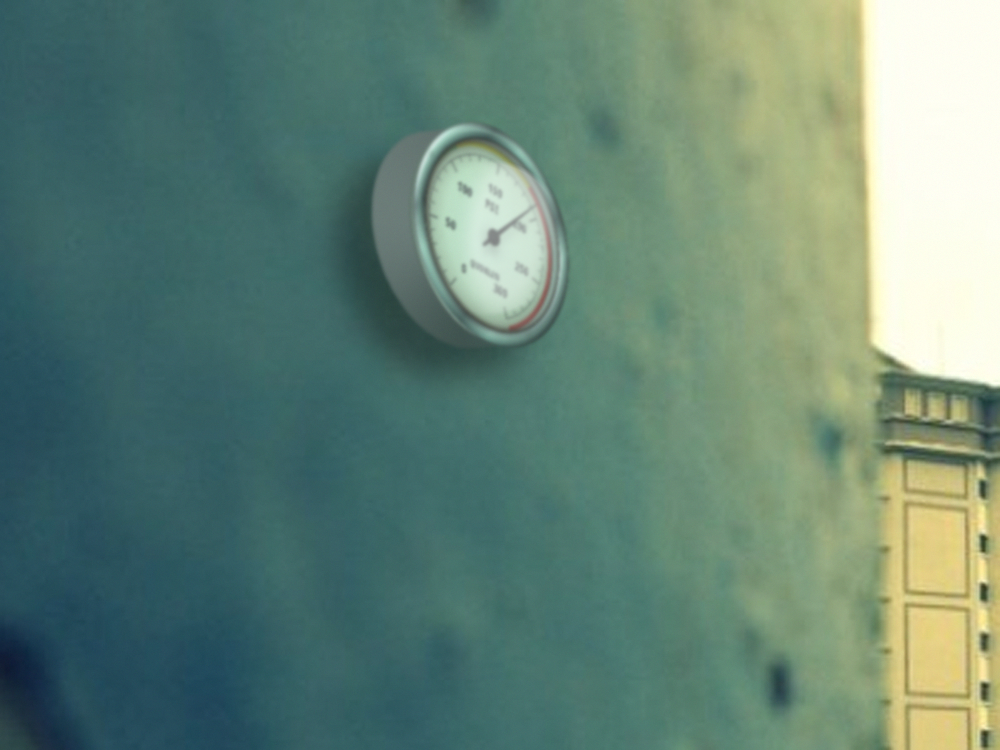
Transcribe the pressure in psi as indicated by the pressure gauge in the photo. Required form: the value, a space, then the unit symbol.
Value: 190 psi
